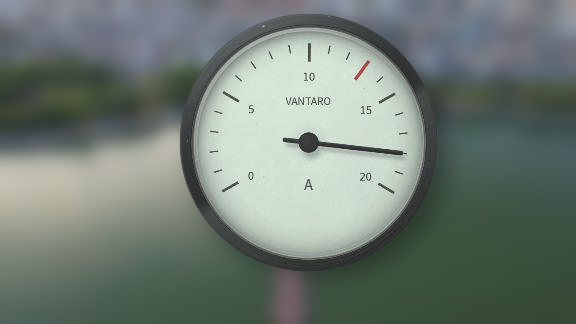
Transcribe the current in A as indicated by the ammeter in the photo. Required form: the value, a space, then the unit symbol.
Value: 18 A
